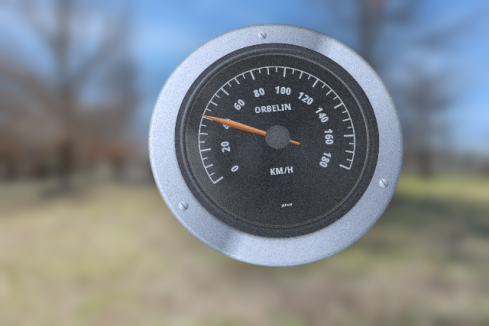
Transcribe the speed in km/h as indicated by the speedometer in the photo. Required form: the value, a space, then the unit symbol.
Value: 40 km/h
